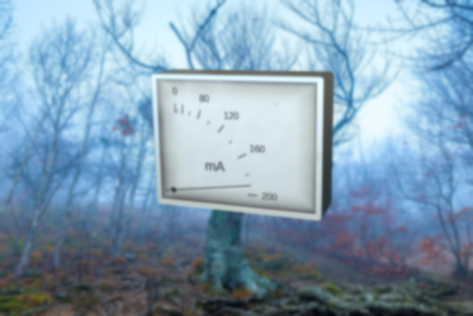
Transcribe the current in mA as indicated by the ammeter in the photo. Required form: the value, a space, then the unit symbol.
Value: 190 mA
